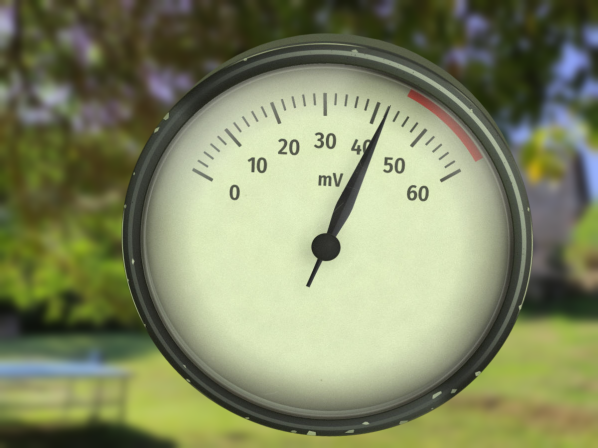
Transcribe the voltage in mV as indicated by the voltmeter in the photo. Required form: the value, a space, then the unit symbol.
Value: 42 mV
